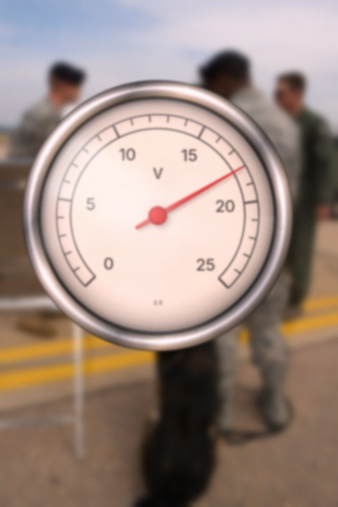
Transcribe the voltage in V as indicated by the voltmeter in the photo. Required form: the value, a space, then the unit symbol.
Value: 18 V
